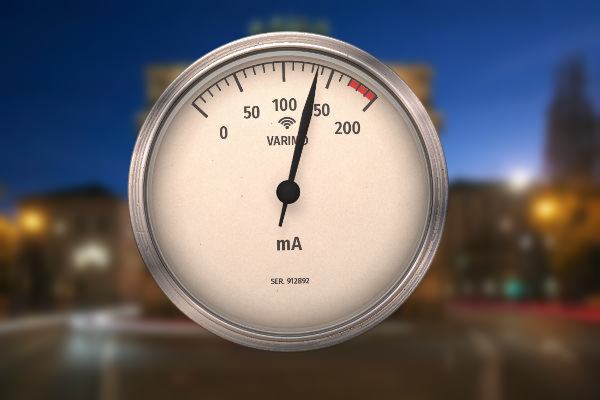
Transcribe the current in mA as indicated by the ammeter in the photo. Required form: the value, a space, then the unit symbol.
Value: 135 mA
